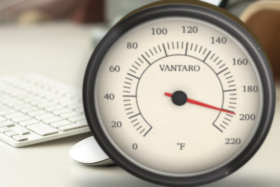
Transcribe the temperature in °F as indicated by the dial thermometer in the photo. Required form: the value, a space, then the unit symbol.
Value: 200 °F
